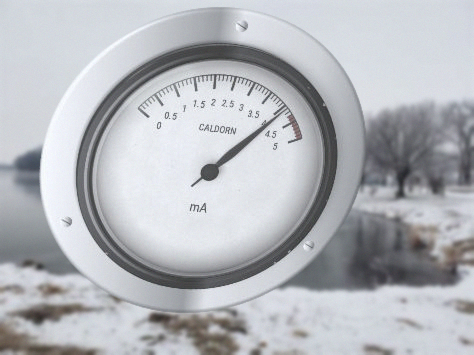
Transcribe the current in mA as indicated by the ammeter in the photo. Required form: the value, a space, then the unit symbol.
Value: 4 mA
